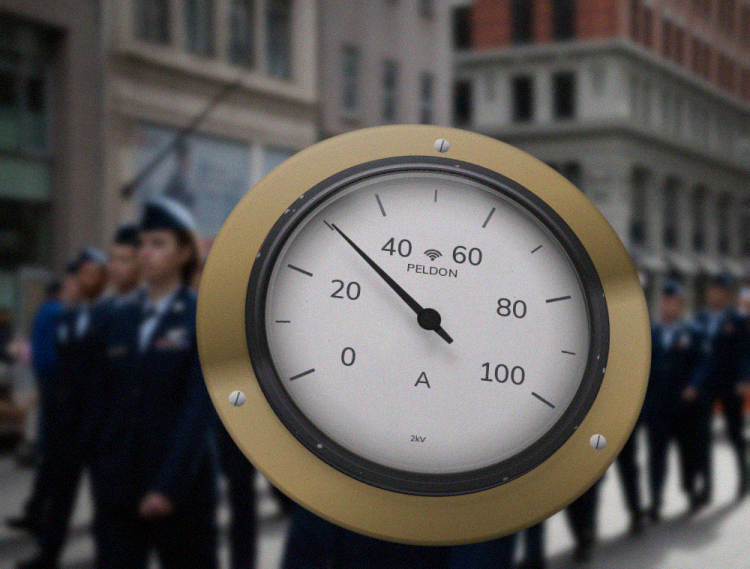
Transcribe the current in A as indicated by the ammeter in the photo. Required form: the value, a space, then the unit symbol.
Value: 30 A
